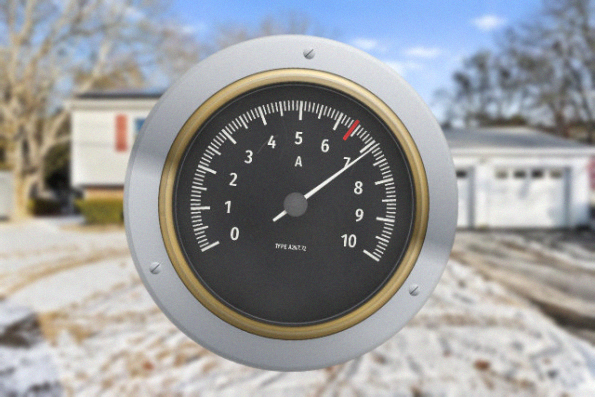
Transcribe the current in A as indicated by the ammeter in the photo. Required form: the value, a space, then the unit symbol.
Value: 7.1 A
